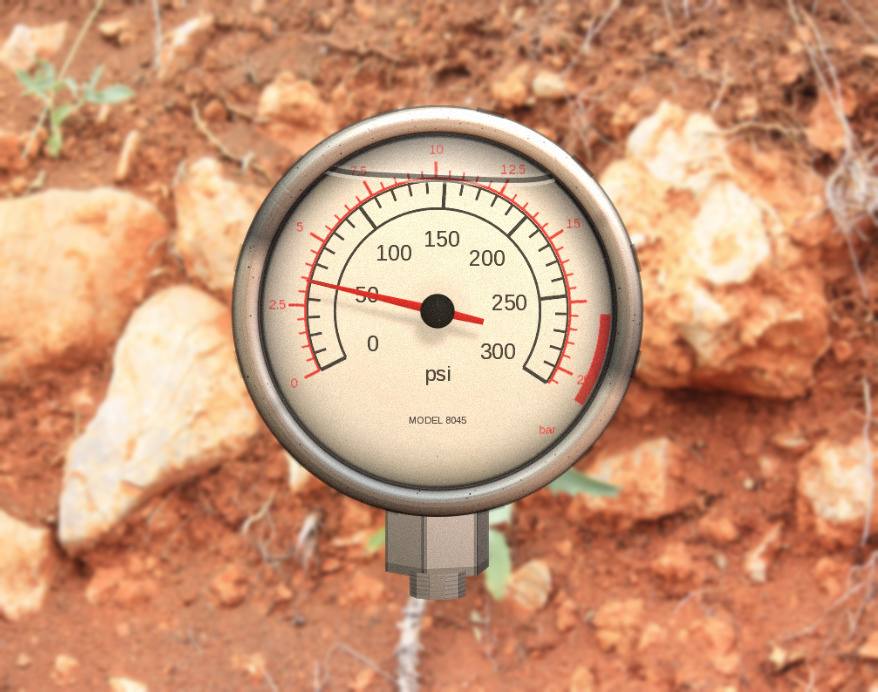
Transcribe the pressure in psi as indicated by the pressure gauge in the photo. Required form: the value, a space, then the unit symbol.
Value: 50 psi
